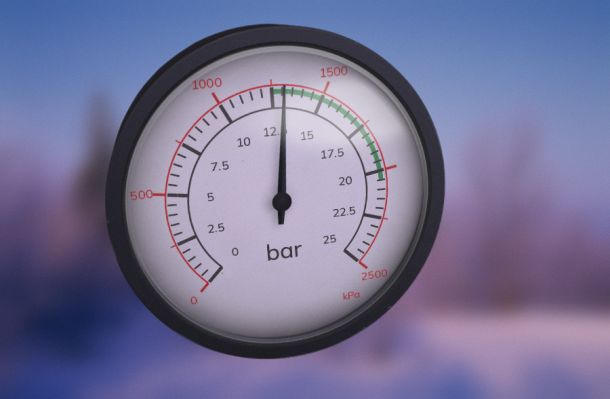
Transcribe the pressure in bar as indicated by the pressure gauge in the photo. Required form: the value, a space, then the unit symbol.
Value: 13 bar
